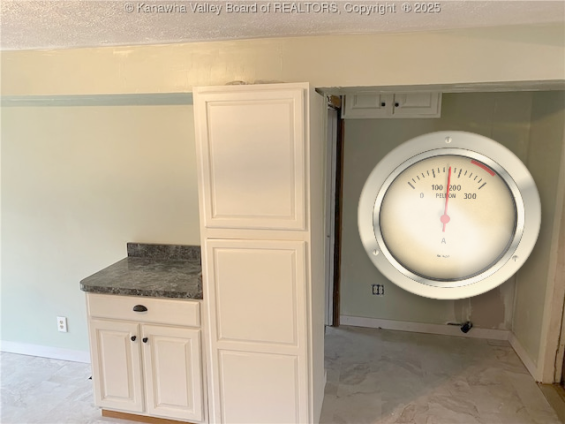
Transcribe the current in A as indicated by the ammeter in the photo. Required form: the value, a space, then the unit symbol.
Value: 160 A
